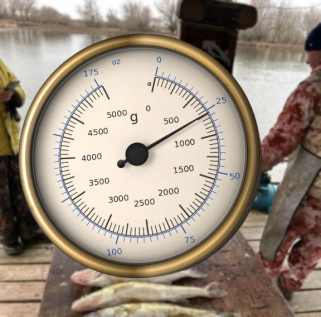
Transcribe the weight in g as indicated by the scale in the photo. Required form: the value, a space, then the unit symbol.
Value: 750 g
